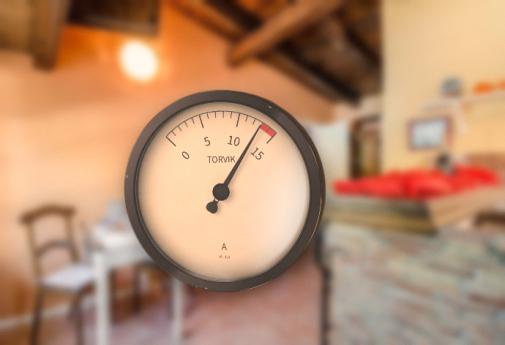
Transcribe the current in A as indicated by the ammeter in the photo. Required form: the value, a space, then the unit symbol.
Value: 13 A
